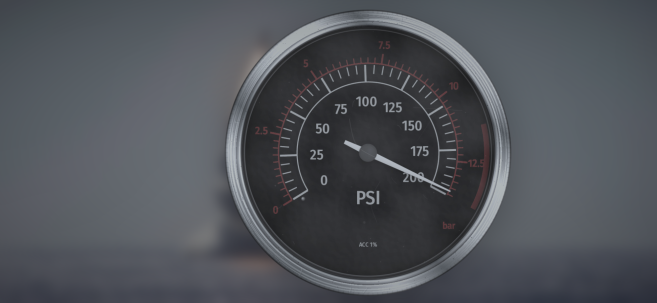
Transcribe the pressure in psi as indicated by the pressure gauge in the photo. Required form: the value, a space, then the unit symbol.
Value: 197.5 psi
